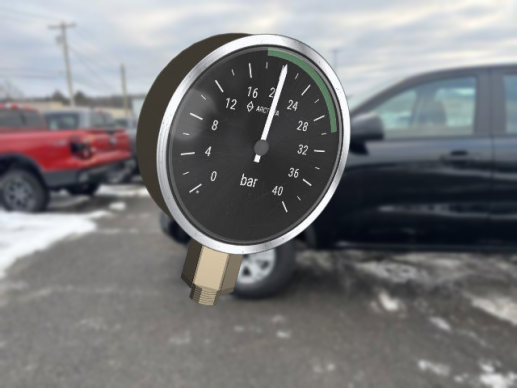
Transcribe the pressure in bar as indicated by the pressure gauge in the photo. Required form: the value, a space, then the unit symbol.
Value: 20 bar
